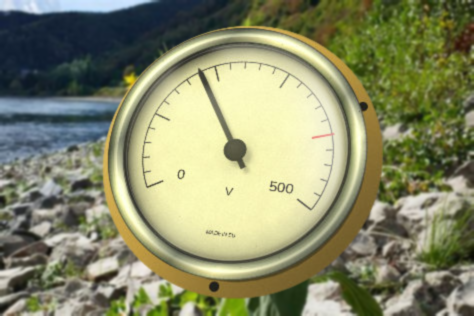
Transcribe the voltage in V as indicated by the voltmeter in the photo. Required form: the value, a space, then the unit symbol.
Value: 180 V
